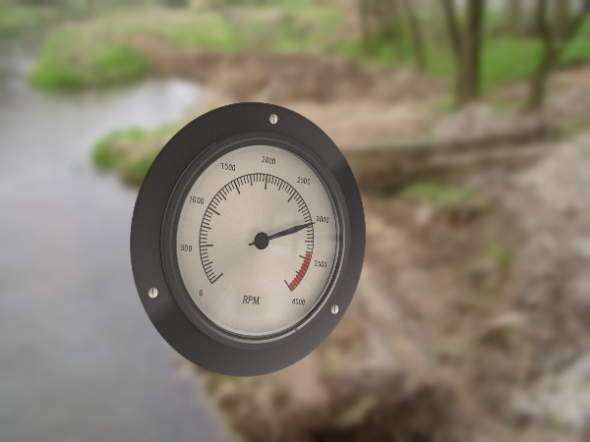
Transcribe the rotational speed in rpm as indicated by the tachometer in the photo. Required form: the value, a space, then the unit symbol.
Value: 3000 rpm
